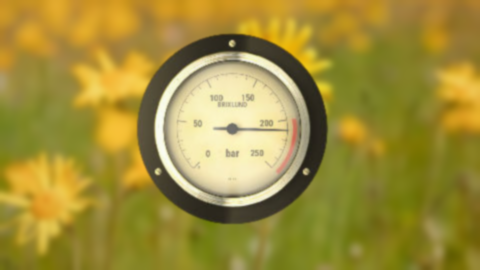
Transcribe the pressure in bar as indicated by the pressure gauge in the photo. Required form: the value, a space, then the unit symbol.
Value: 210 bar
